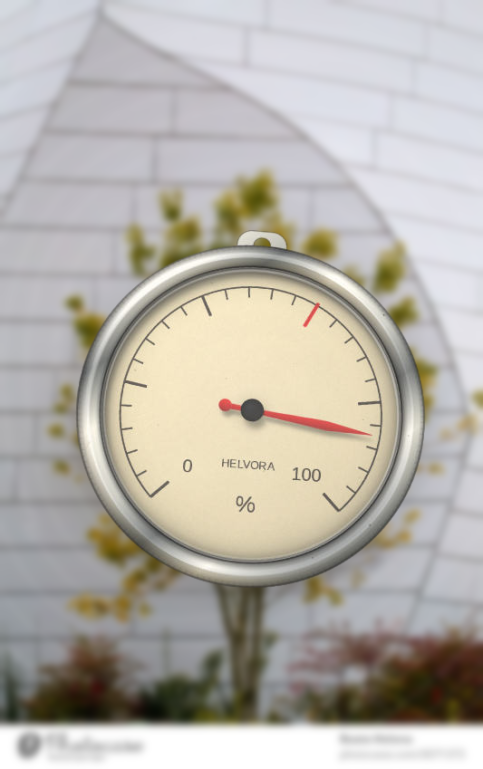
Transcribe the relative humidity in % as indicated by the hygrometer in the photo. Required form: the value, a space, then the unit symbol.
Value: 86 %
